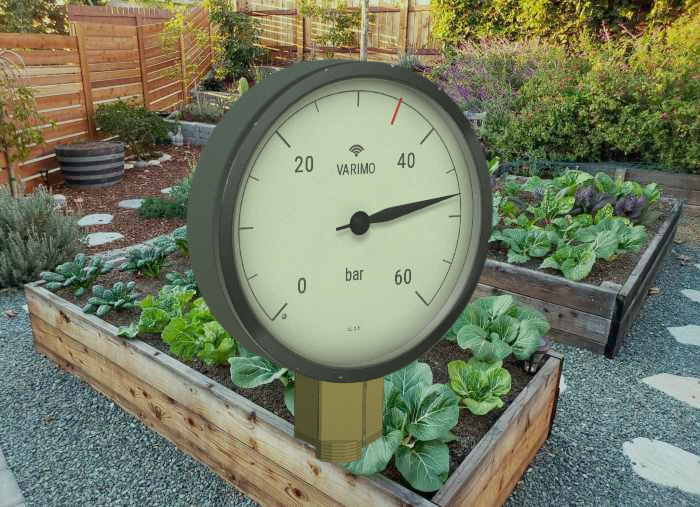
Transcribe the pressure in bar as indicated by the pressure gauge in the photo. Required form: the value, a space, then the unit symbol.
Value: 47.5 bar
